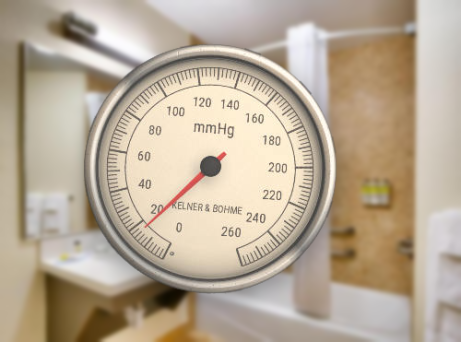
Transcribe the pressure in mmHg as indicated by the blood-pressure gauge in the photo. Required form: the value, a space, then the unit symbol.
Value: 16 mmHg
